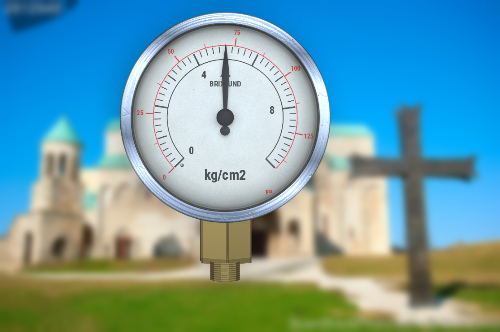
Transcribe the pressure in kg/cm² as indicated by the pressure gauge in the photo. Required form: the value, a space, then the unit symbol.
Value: 5 kg/cm²
